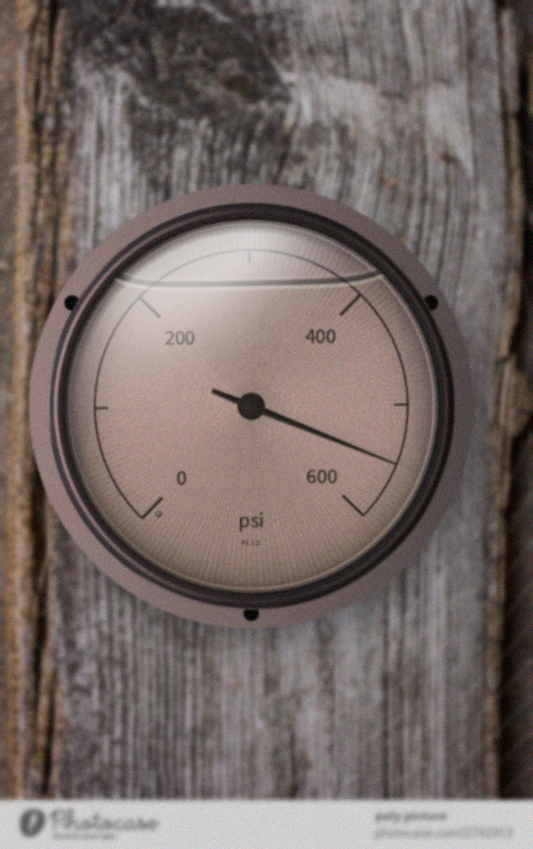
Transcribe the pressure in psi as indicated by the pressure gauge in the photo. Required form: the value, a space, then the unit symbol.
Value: 550 psi
